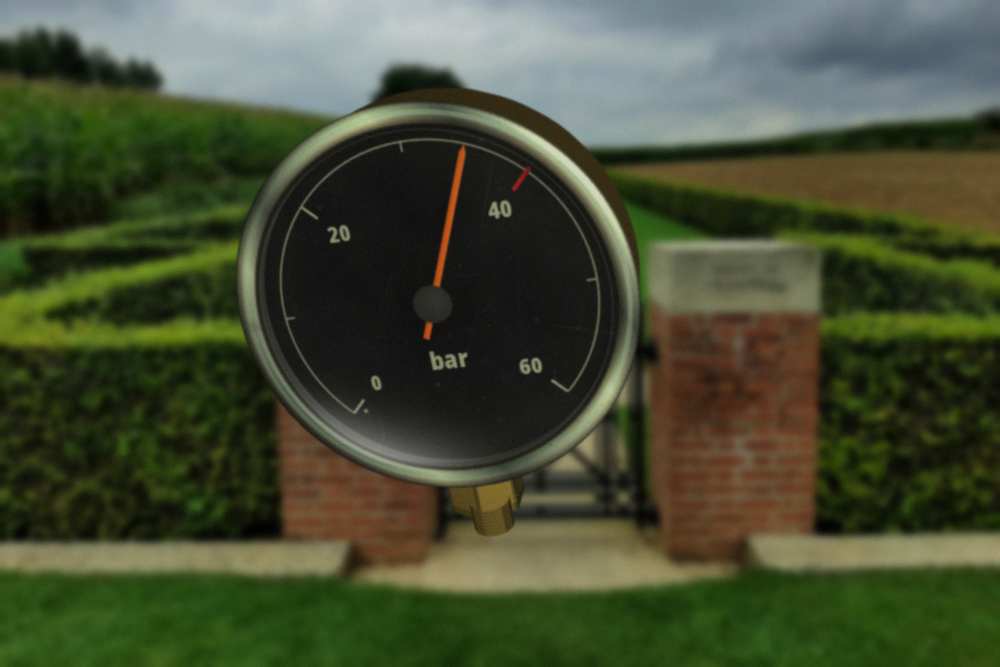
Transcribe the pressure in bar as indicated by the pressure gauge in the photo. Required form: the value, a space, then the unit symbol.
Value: 35 bar
